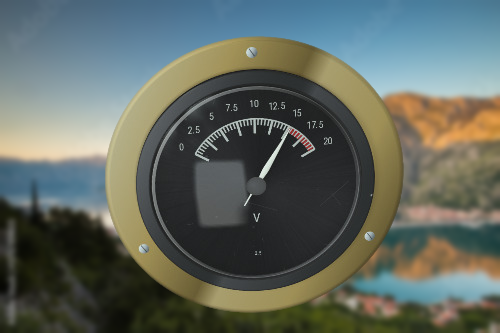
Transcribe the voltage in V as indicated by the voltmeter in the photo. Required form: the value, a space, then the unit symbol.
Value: 15 V
